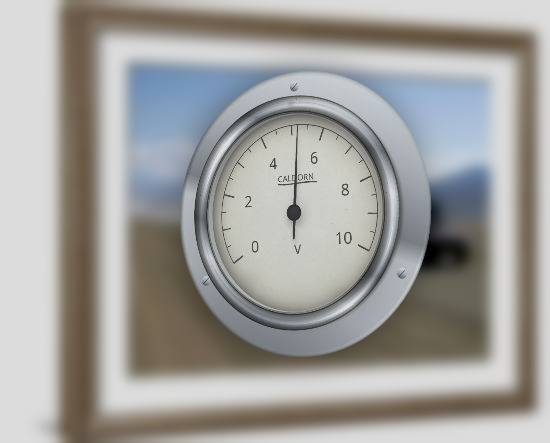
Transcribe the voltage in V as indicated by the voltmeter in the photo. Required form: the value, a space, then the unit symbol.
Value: 5.25 V
